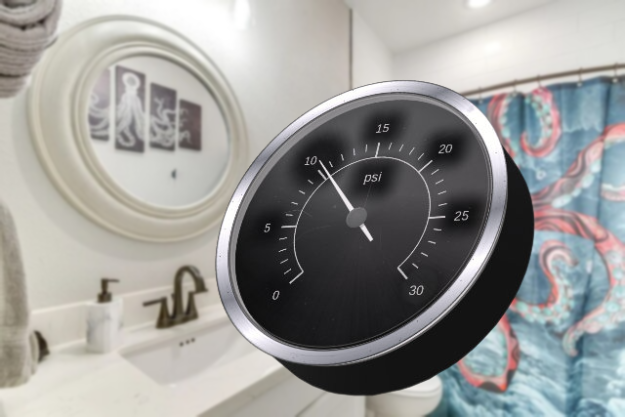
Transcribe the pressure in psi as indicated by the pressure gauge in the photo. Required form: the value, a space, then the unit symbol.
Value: 10.5 psi
